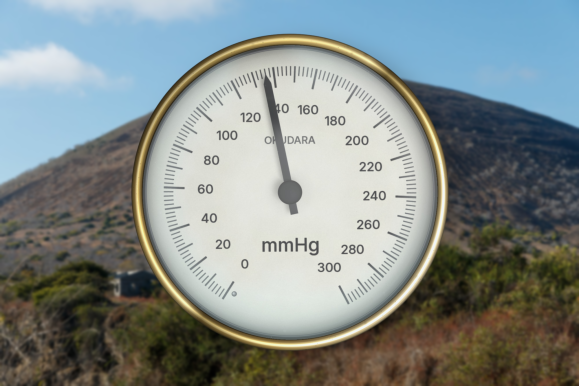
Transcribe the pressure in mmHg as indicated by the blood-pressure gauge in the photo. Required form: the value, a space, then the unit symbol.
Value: 136 mmHg
